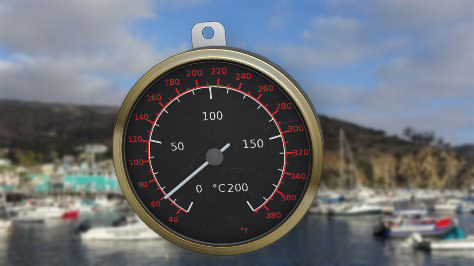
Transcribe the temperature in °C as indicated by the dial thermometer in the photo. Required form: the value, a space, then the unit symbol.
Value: 15 °C
